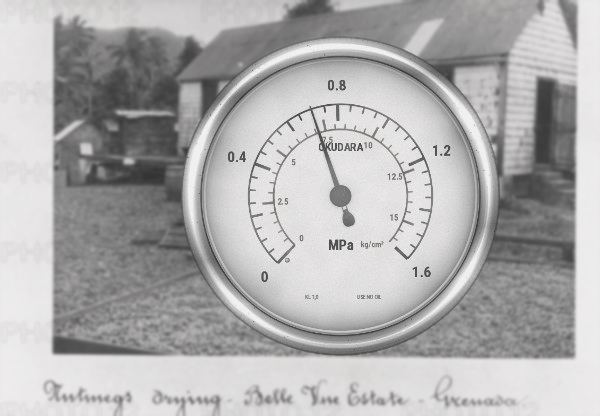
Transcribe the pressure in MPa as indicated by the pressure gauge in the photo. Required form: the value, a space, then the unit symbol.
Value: 0.7 MPa
